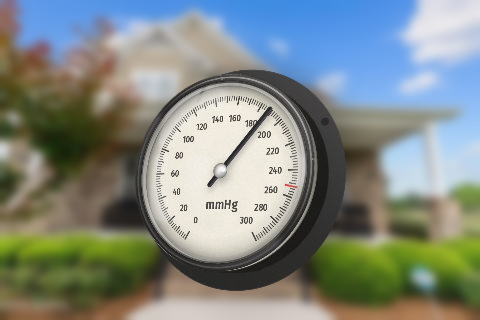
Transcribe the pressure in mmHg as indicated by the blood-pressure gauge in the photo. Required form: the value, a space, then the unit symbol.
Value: 190 mmHg
